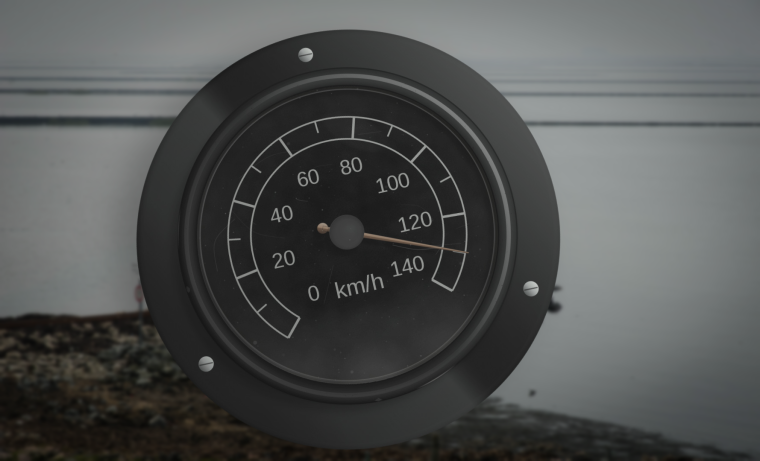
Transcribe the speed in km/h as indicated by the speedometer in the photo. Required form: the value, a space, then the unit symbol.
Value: 130 km/h
